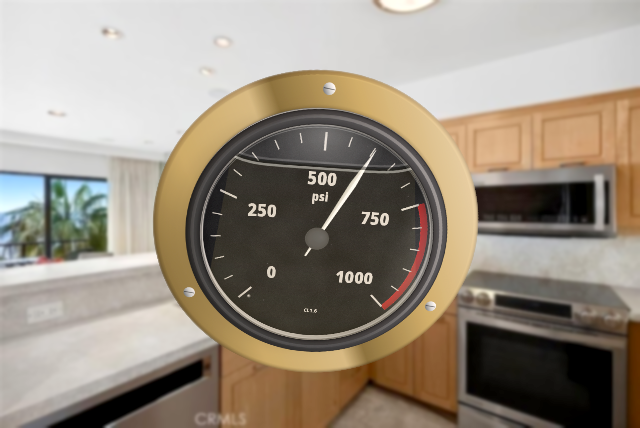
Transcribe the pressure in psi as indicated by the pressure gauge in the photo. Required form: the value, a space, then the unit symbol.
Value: 600 psi
